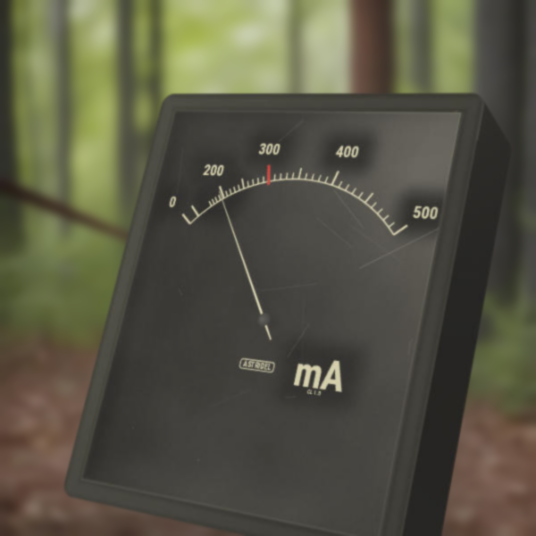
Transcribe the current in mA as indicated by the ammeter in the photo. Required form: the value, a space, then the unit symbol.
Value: 200 mA
